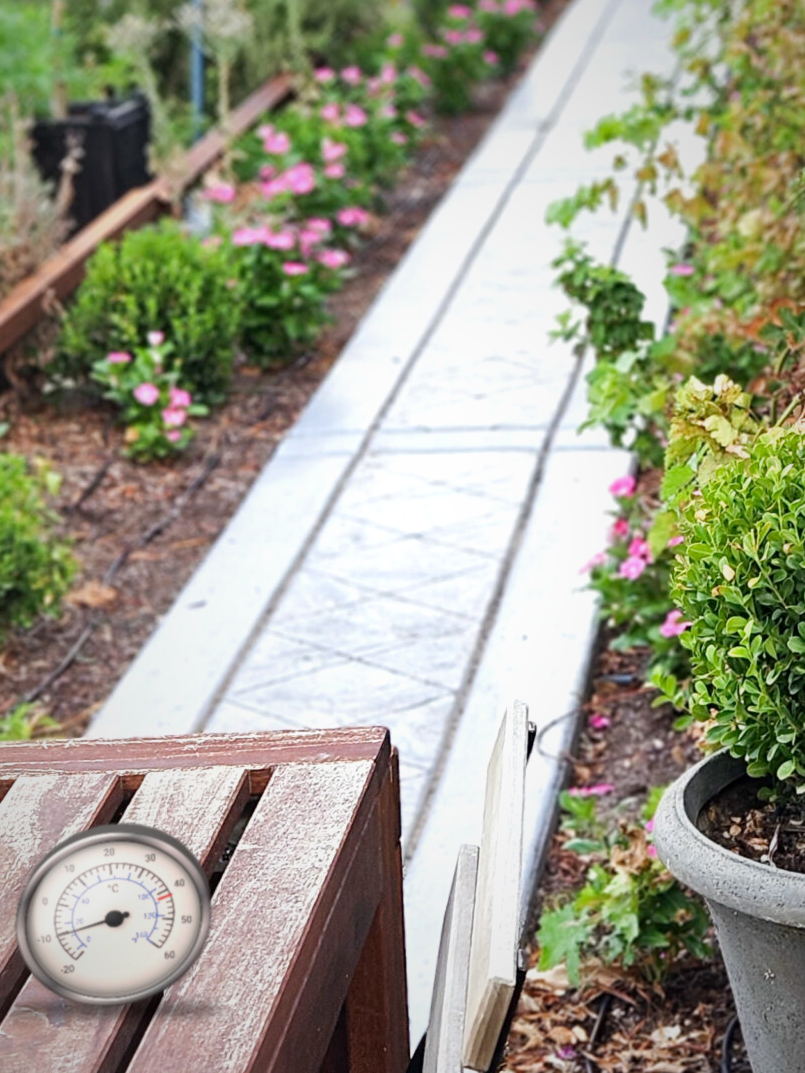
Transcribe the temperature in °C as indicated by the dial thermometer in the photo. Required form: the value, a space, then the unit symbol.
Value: -10 °C
